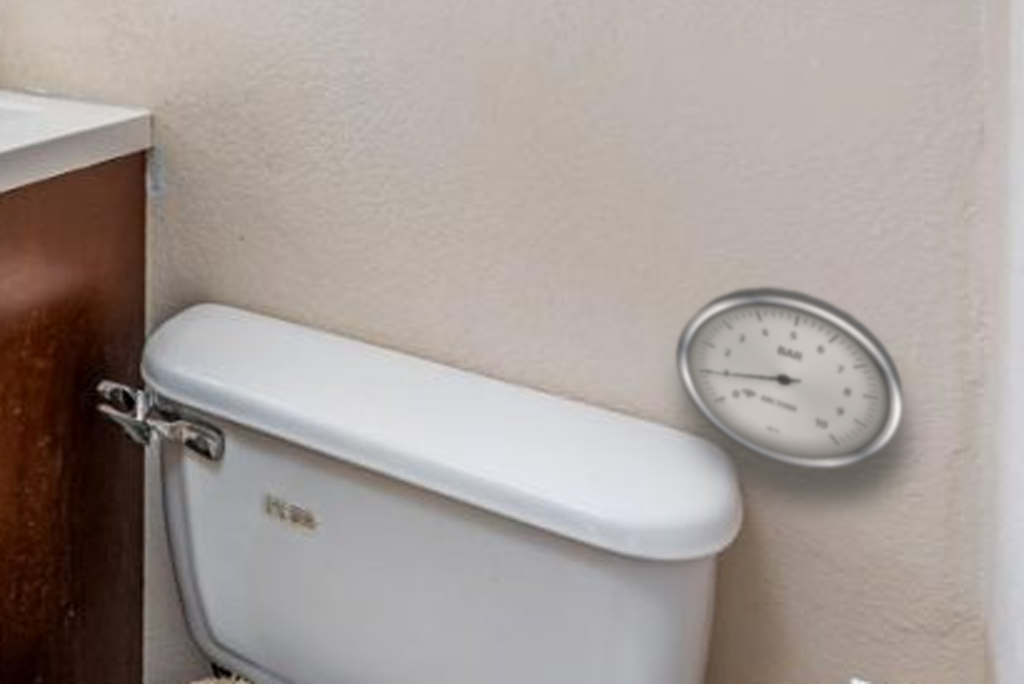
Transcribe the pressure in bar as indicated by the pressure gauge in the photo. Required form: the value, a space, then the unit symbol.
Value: 1 bar
